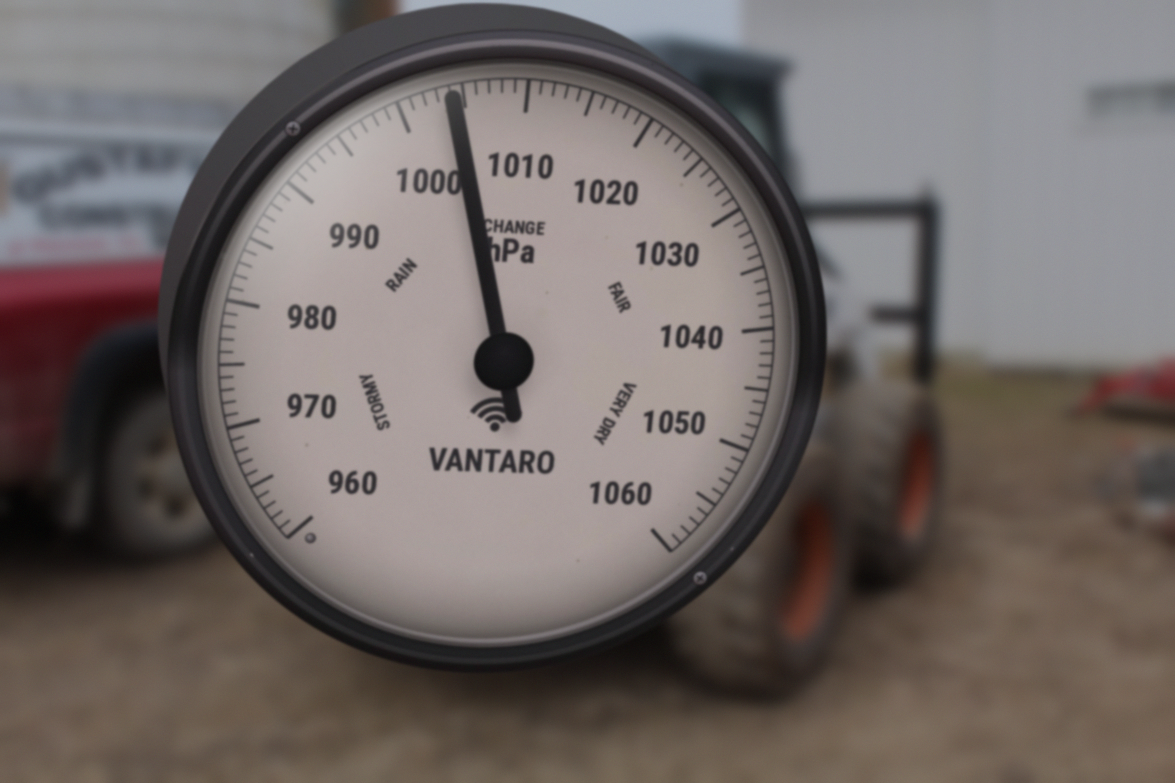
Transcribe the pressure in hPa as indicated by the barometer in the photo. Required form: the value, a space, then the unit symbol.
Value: 1004 hPa
